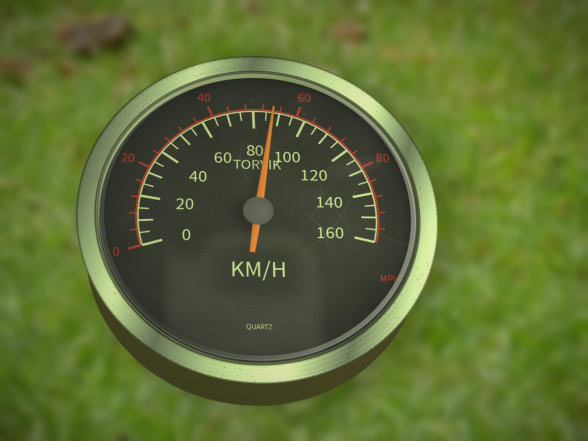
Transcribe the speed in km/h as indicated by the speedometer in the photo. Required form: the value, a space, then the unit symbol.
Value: 87.5 km/h
